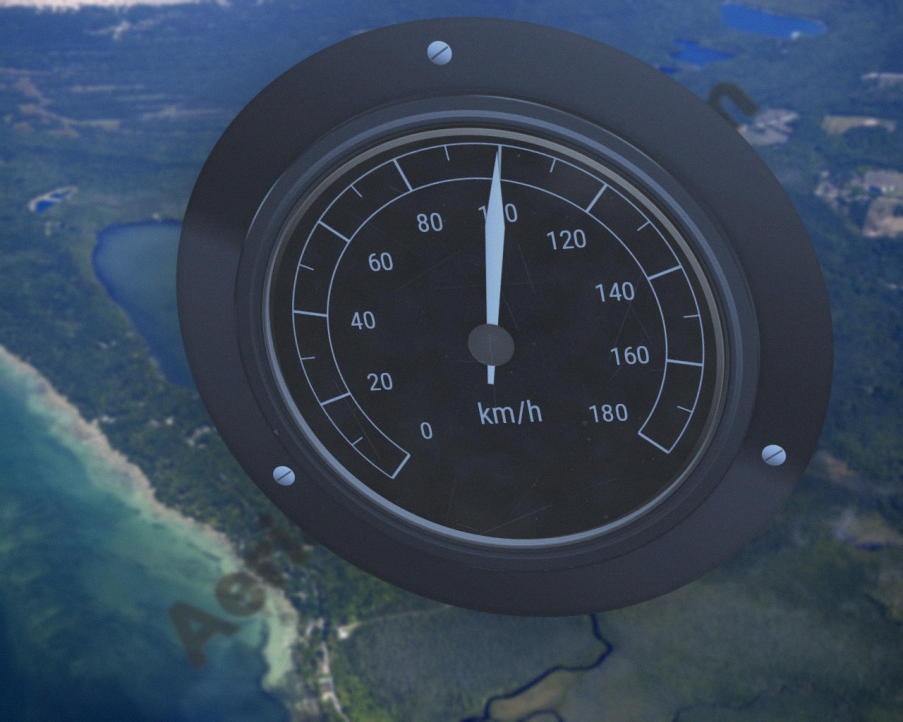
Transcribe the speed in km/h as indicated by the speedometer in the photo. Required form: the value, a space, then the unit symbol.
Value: 100 km/h
